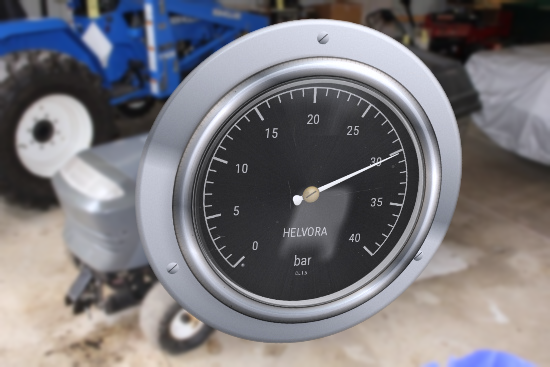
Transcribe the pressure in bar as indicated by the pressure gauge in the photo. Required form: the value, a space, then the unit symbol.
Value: 30 bar
